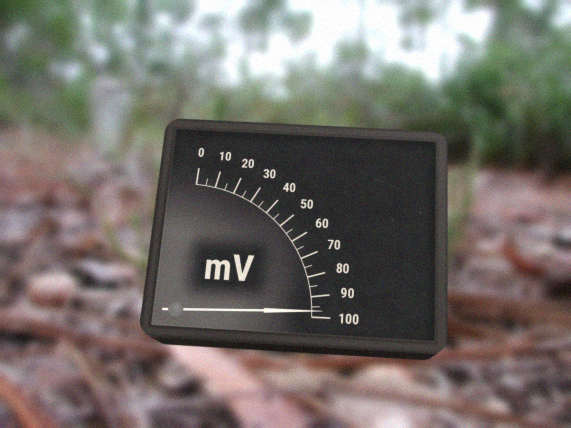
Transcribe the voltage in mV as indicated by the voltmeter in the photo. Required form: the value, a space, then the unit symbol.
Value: 97.5 mV
